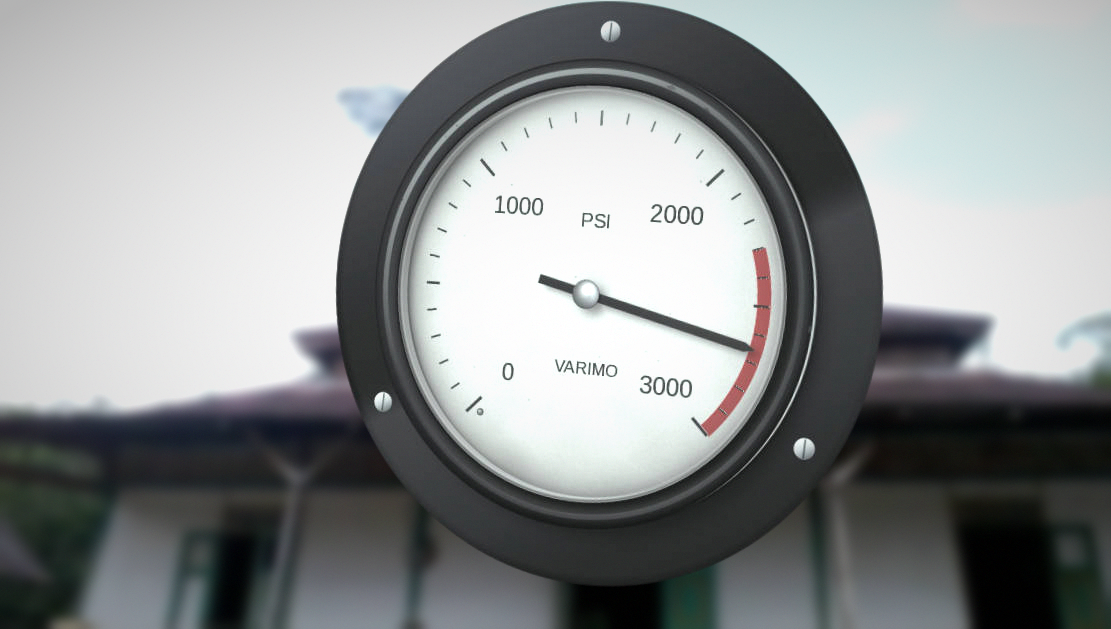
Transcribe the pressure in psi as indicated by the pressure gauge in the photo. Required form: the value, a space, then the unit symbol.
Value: 2650 psi
